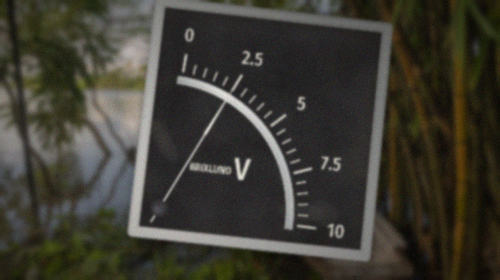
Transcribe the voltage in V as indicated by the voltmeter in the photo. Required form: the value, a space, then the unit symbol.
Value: 2.5 V
